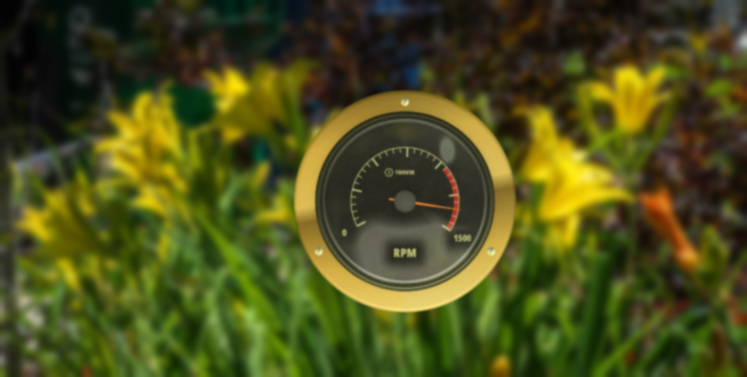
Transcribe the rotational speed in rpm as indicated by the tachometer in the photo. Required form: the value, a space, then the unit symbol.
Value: 1350 rpm
